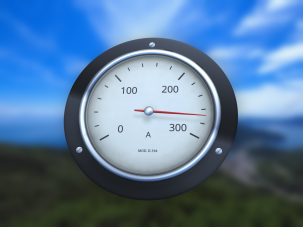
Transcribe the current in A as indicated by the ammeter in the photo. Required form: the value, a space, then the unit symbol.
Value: 270 A
